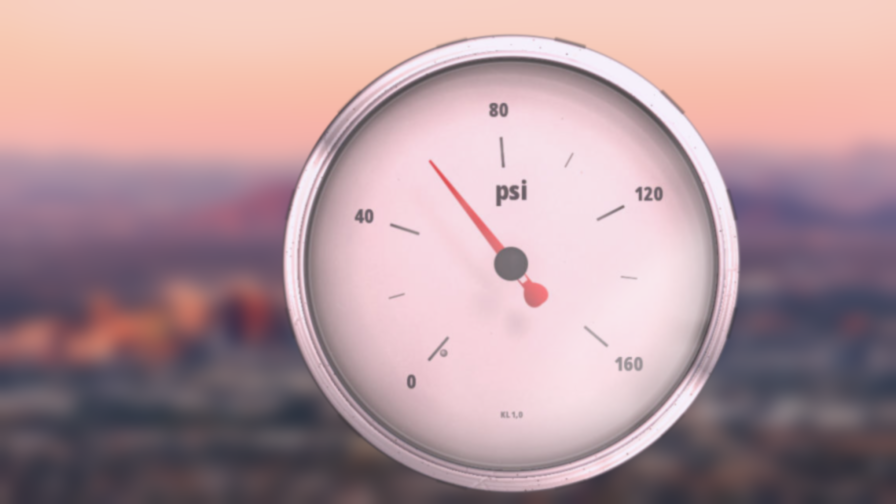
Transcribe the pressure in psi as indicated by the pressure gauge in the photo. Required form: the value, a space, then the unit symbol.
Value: 60 psi
